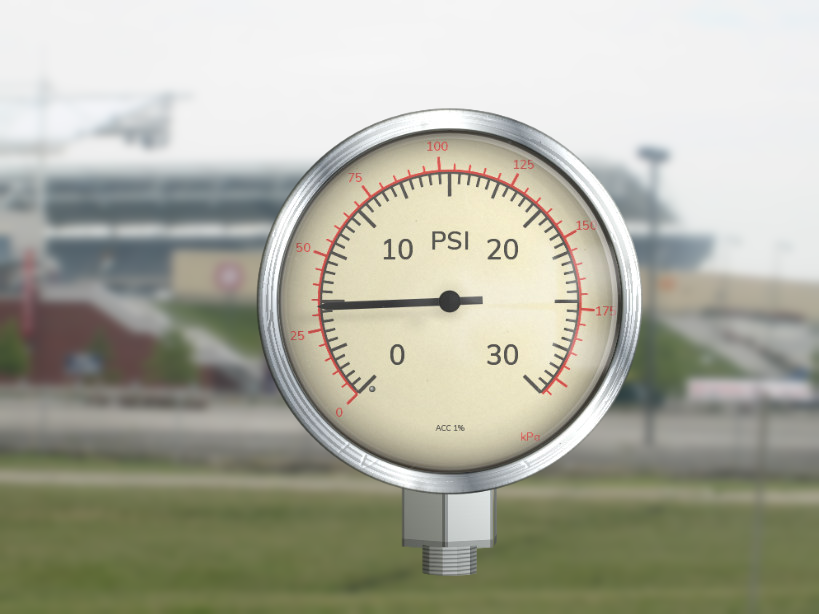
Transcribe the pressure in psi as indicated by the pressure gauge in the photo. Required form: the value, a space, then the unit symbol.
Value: 4.75 psi
